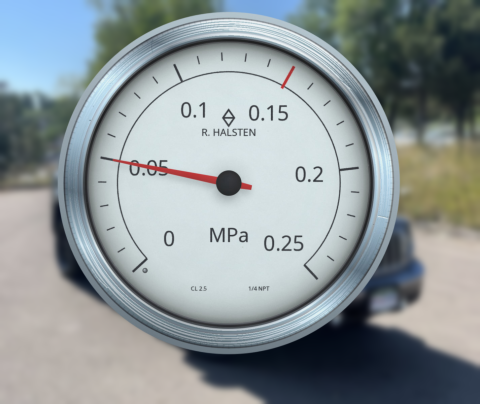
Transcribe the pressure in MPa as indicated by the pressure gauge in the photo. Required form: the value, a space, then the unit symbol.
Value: 0.05 MPa
